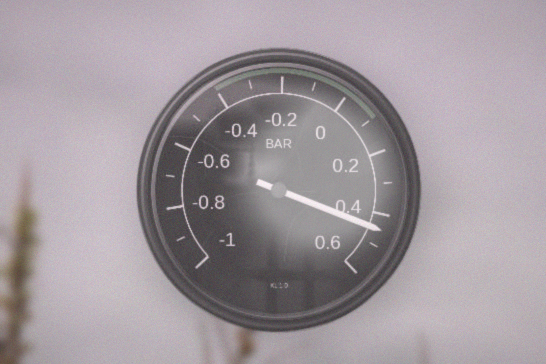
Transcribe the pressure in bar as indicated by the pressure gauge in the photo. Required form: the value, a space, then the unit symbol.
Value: 0.45 bar
